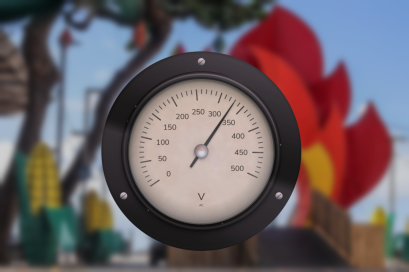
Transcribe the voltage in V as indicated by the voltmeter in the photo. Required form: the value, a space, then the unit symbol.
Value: 330 V
